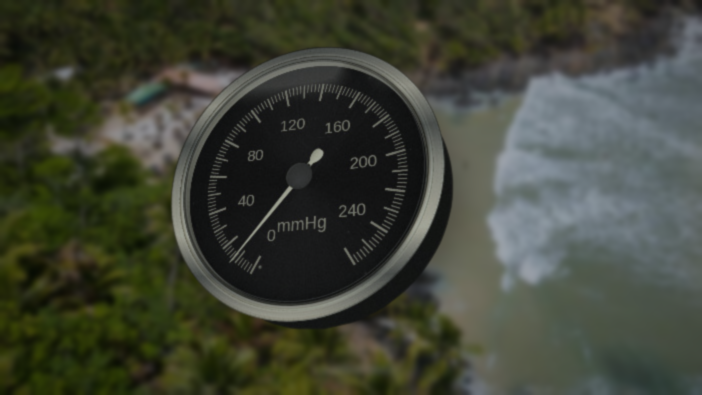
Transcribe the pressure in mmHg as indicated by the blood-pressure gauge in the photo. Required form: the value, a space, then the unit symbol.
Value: 10 mmHg
